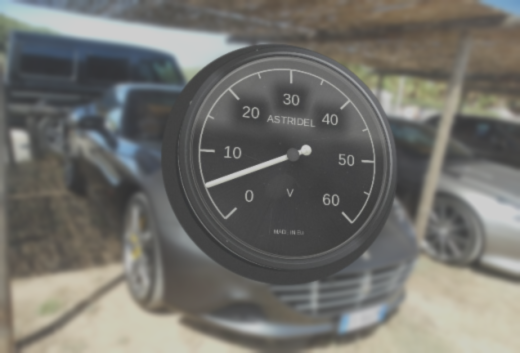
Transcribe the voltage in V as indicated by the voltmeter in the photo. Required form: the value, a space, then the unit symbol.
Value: 5 V
